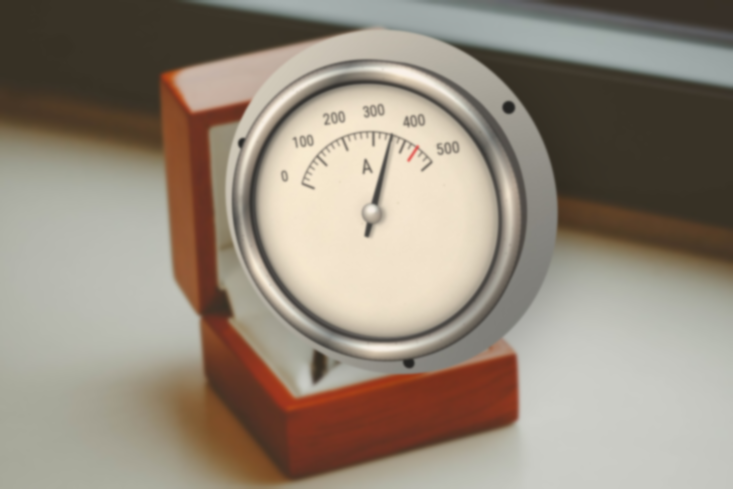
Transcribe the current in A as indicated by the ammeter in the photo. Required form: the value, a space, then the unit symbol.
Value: 360 A
